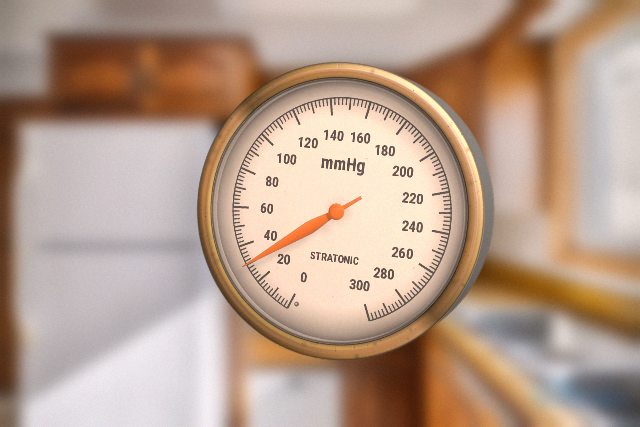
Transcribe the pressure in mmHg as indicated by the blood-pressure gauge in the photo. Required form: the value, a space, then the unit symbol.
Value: 30 mmHg
